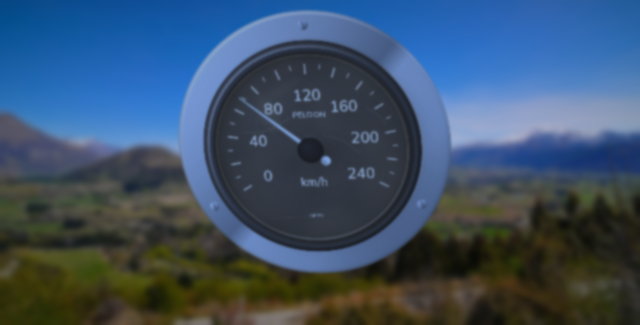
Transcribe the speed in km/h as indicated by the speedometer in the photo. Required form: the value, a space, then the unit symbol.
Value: 70 km/h
